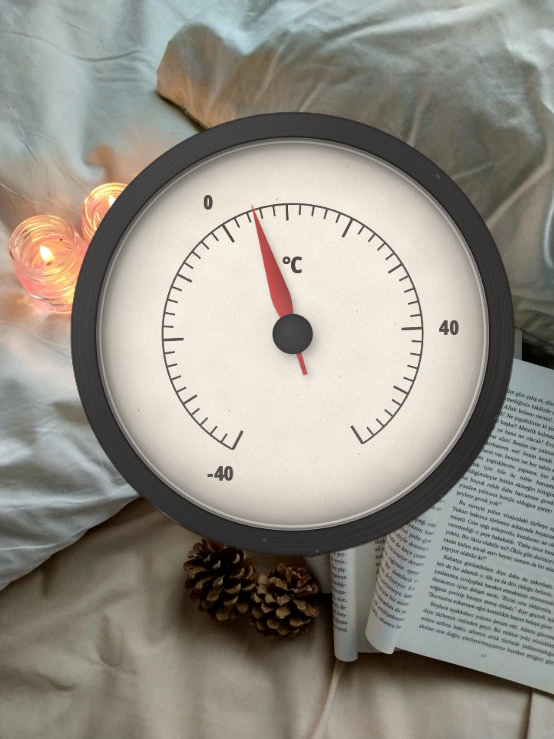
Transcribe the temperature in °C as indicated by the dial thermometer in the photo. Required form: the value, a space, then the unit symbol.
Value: 5 °C
